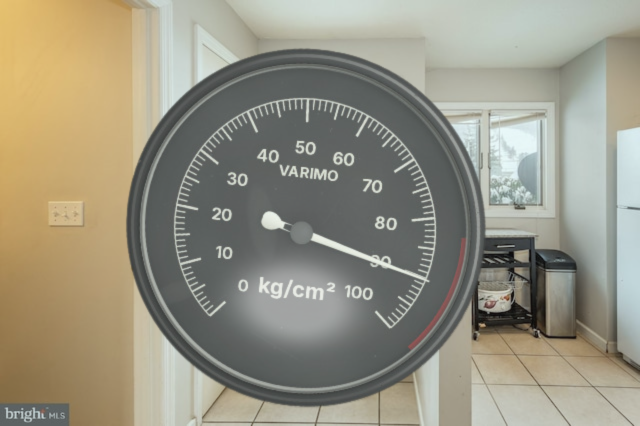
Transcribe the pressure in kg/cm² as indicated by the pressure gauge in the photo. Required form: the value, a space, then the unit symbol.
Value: 90 kg/cm²
